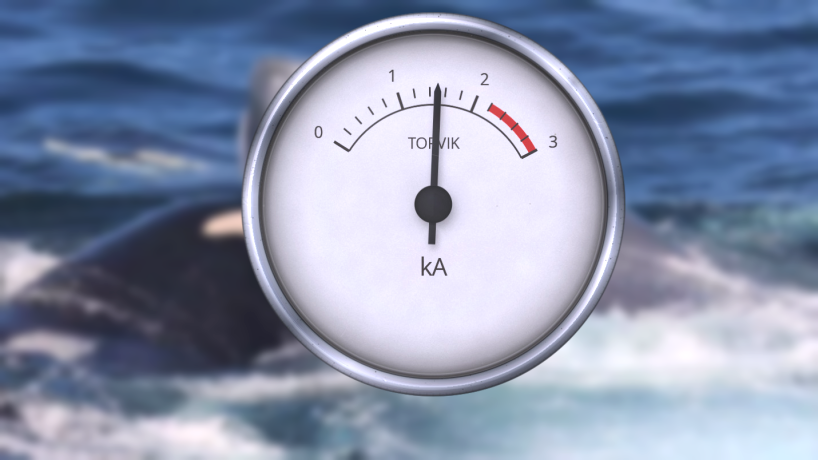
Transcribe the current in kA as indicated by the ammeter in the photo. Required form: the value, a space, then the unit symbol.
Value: 1.5 kA
